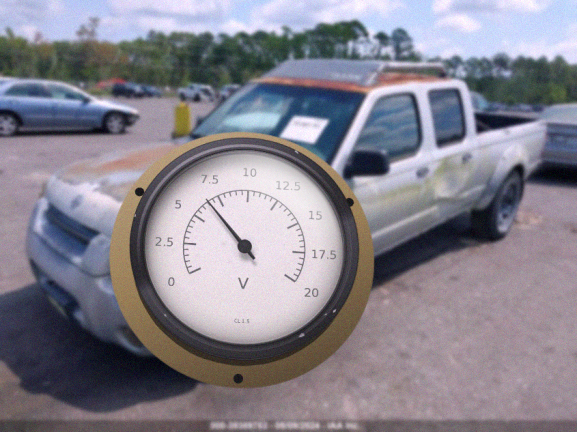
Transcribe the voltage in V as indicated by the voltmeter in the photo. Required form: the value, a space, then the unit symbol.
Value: 6.5 V
